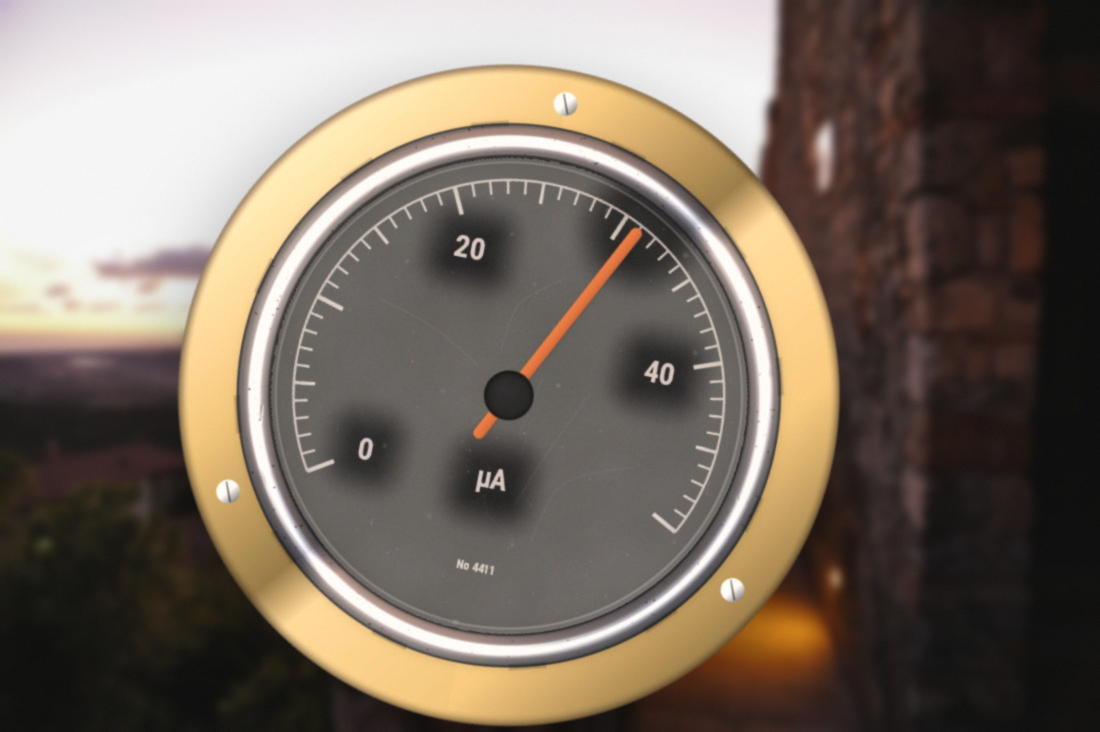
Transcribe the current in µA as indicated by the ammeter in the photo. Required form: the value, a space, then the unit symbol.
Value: 31 µA
